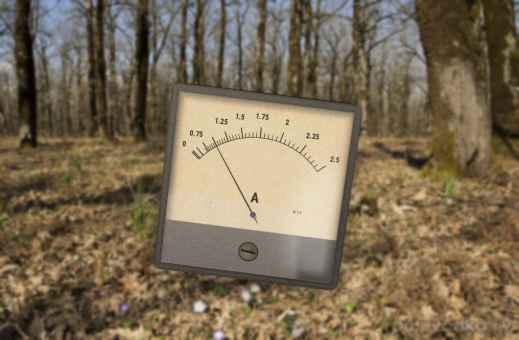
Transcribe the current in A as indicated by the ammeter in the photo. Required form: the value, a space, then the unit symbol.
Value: 1 A
